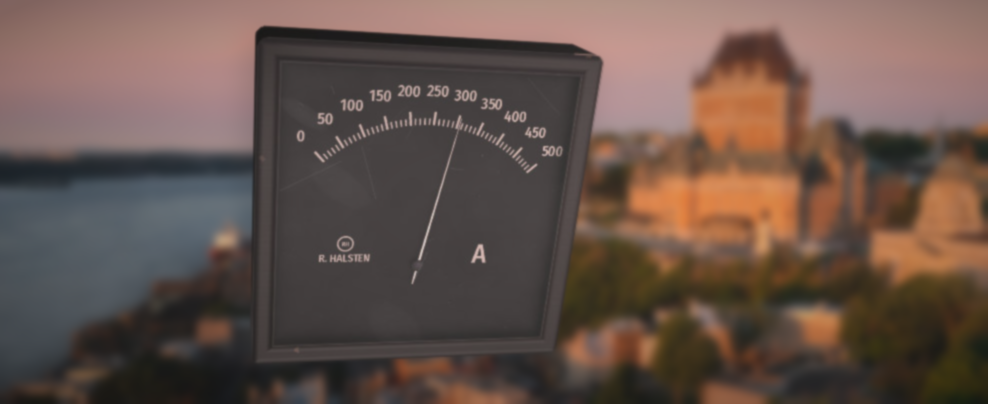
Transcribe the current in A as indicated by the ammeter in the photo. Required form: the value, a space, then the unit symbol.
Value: 300 A
